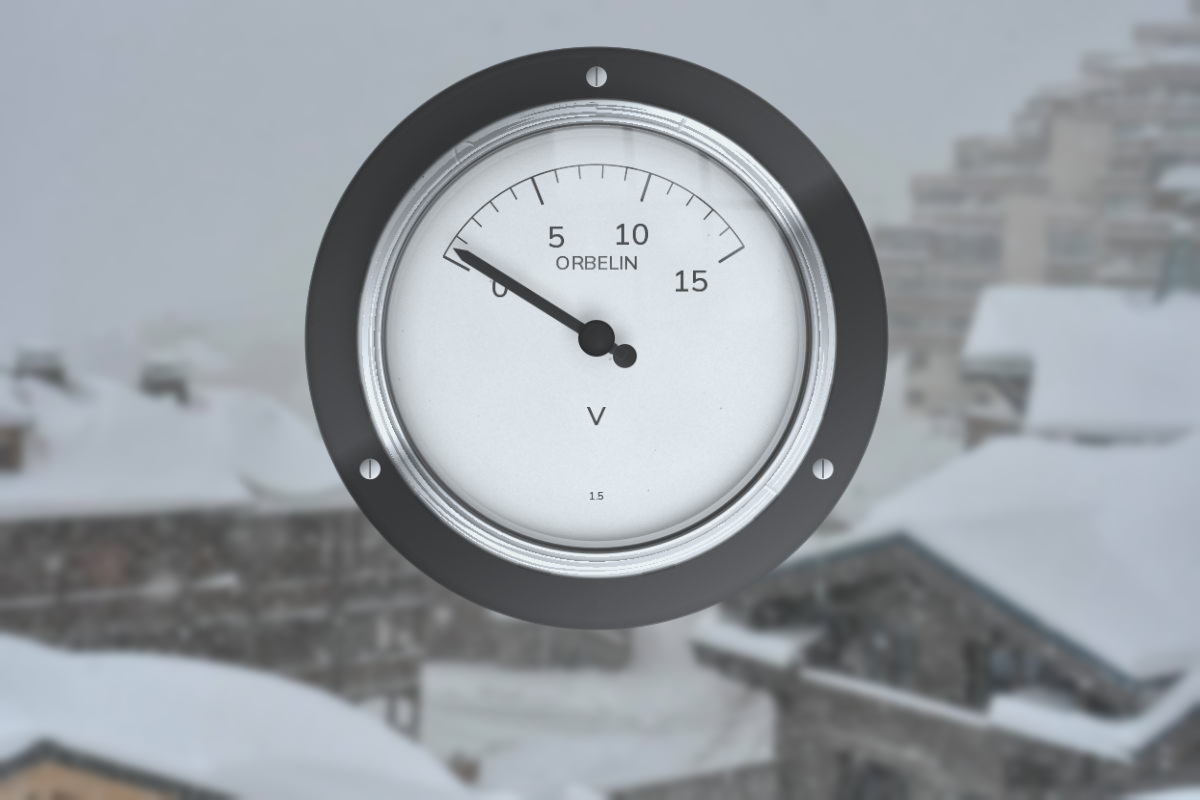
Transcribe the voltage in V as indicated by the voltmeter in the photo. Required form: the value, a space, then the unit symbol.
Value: 0.5 V
